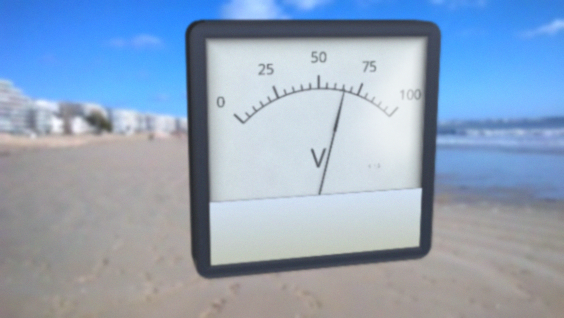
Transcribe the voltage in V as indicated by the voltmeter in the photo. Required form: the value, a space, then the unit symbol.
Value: 65 V
